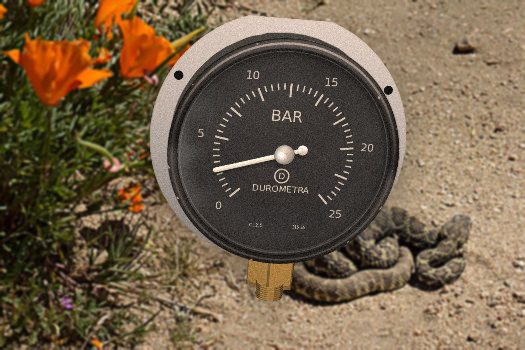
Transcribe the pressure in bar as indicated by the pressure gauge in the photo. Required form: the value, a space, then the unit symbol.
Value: 2.5 bar
